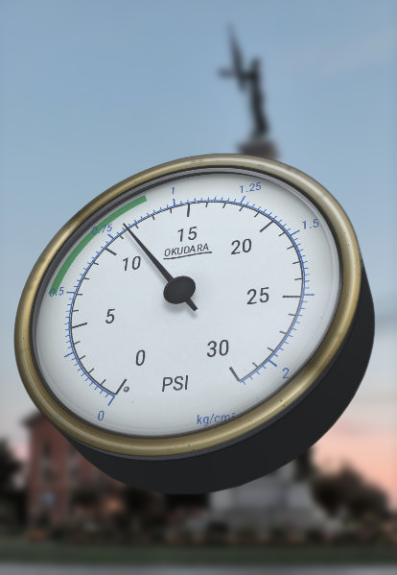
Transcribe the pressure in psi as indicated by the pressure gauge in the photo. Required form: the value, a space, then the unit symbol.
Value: 11.5 psi
